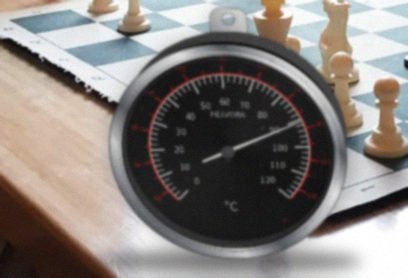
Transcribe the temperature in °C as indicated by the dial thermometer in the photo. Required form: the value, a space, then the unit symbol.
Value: 90 °C
